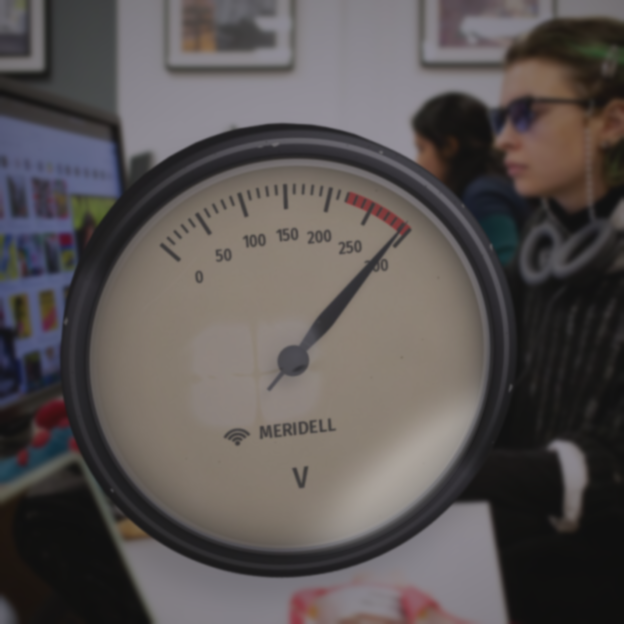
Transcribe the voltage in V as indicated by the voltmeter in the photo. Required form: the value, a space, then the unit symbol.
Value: 290 V
